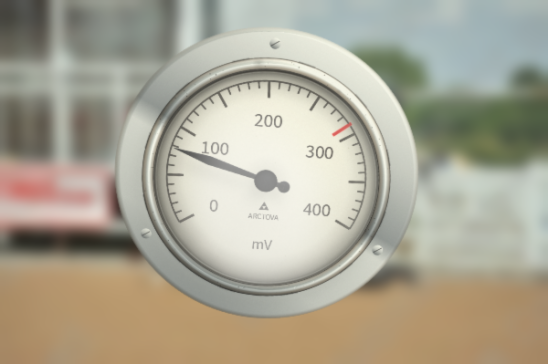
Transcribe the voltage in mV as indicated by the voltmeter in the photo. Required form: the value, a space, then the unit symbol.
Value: 80 mV
